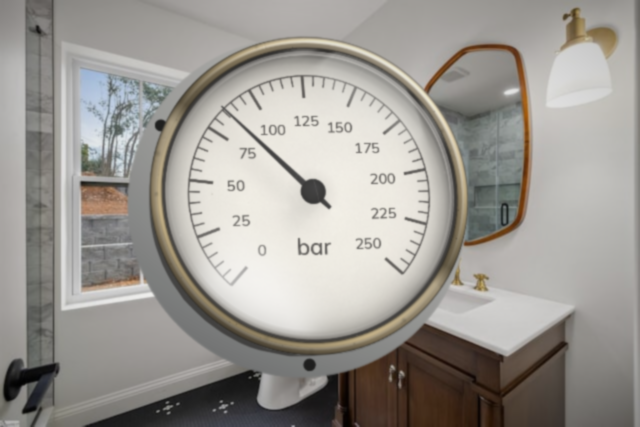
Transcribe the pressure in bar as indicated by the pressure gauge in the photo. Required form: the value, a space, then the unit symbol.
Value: 85 bar
